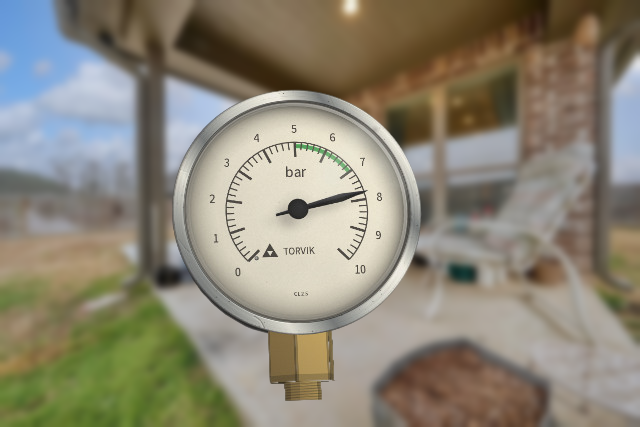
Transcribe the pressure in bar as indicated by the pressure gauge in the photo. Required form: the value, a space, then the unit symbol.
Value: 7.8 bar
